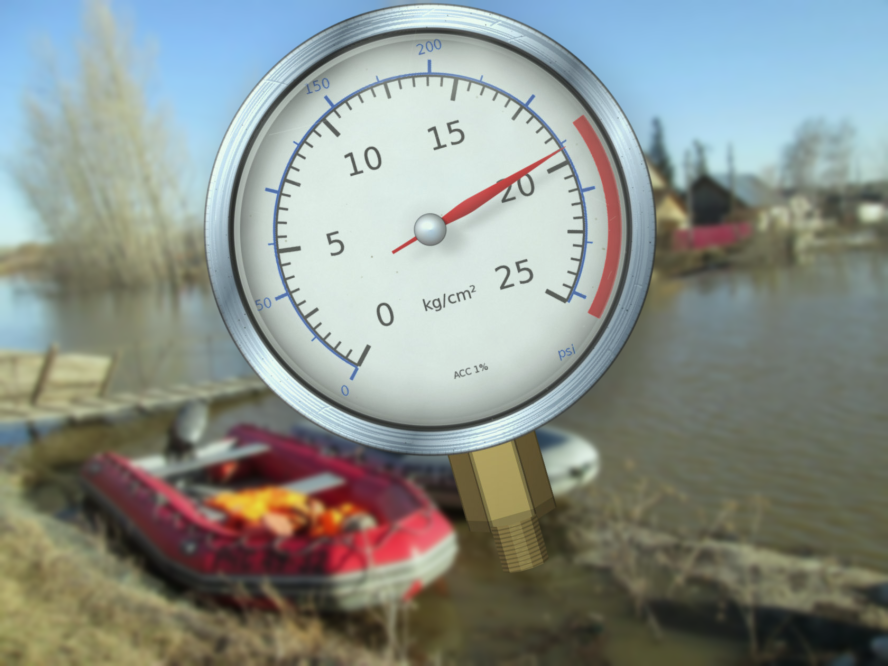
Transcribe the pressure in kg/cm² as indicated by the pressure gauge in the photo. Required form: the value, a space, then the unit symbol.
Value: 19.5 kg/cm²
